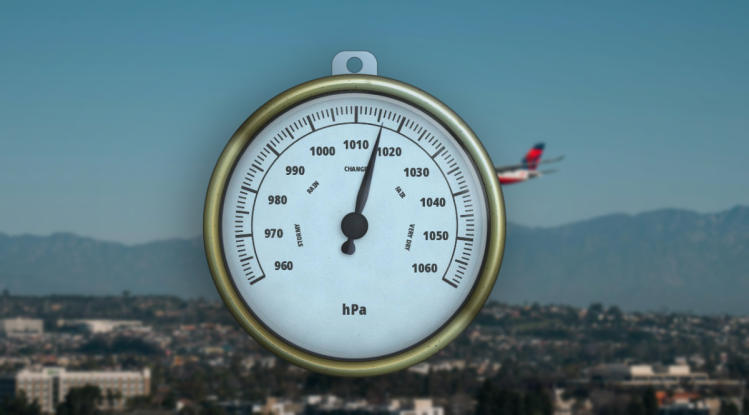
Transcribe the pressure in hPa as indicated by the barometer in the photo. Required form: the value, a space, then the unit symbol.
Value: 1016 hPa
